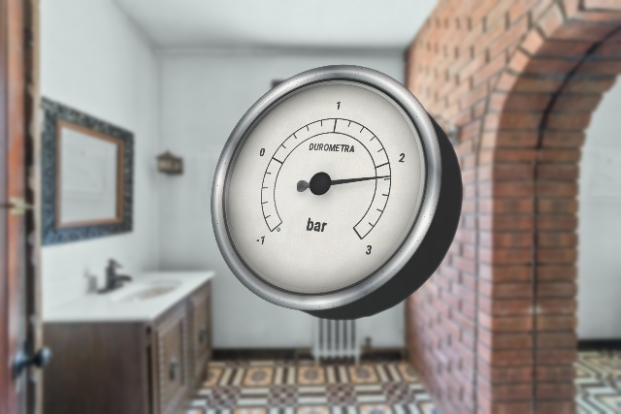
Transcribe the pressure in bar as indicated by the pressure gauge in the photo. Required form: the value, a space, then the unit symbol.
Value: 2.2 bar
